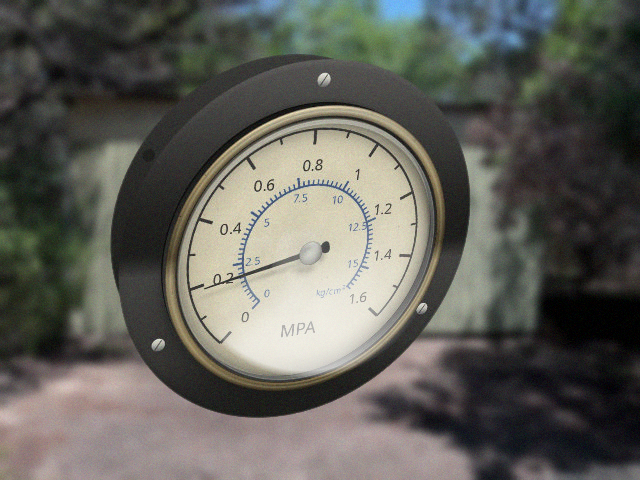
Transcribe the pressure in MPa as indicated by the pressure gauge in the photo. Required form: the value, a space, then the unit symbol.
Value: 0.2 MPa
